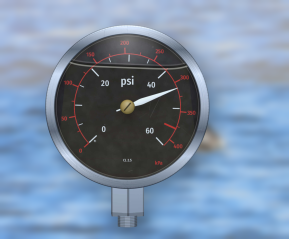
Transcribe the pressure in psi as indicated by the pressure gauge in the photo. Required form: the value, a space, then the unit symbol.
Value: 45 psi
